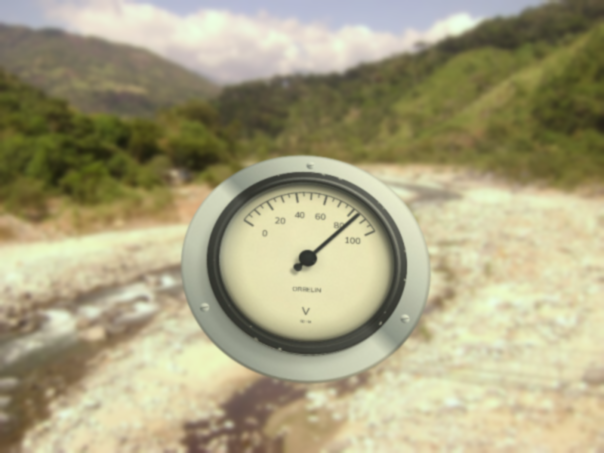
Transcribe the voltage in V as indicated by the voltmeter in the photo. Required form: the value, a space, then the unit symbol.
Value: 85 V
